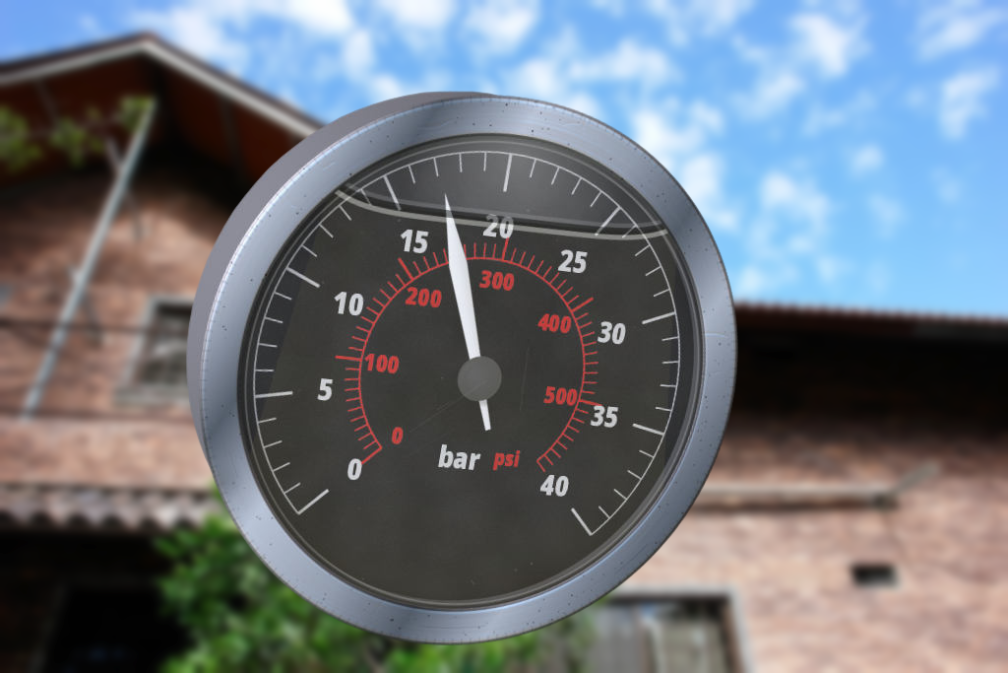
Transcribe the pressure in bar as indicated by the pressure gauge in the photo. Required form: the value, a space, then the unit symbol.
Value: 17 bar
